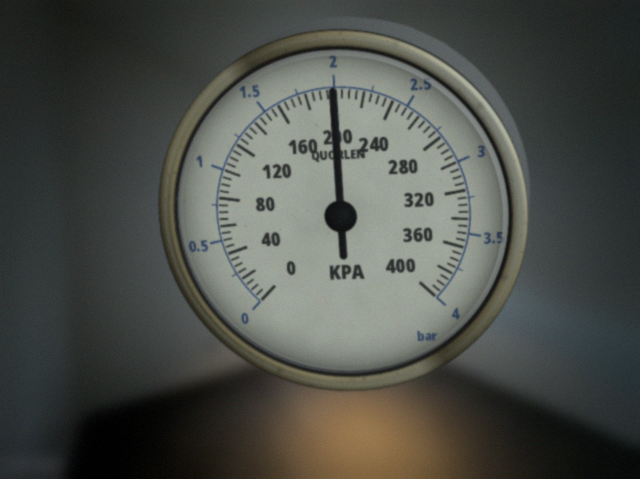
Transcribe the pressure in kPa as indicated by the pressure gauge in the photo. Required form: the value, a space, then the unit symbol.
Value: 200 kPa
